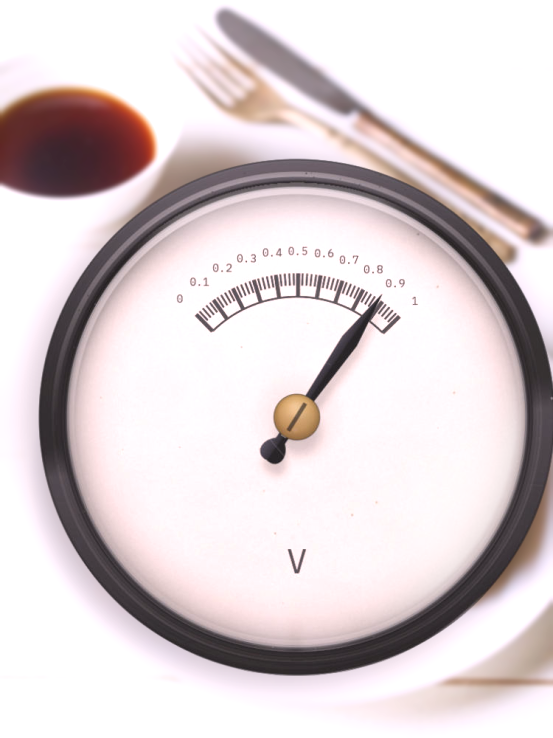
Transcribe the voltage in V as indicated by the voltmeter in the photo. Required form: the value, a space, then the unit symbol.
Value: 0.88 V
